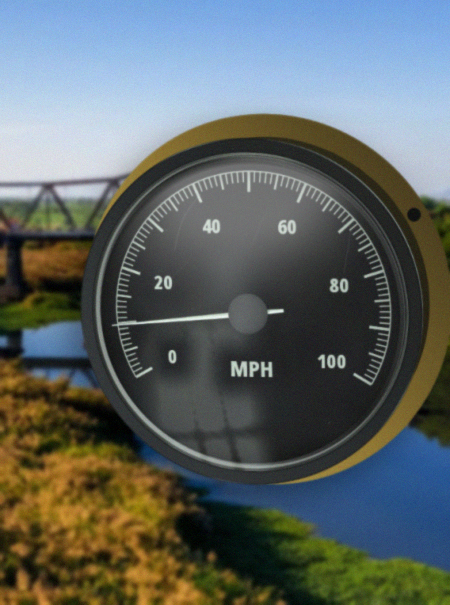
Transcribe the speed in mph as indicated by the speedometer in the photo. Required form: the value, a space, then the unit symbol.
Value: 10 mph
